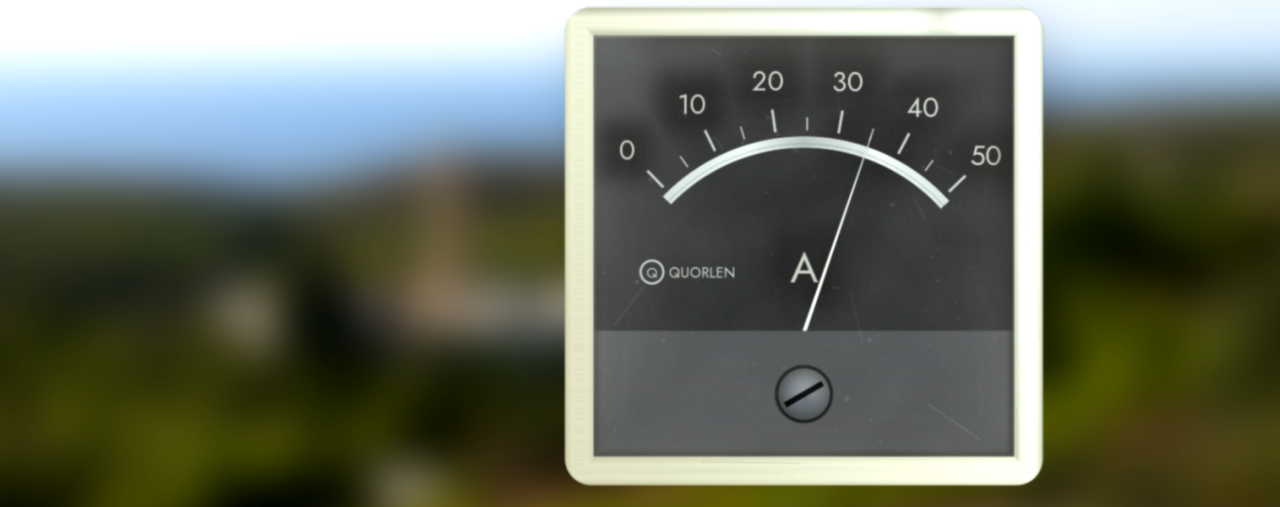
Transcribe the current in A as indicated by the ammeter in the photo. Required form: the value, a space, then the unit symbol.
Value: 35 A
